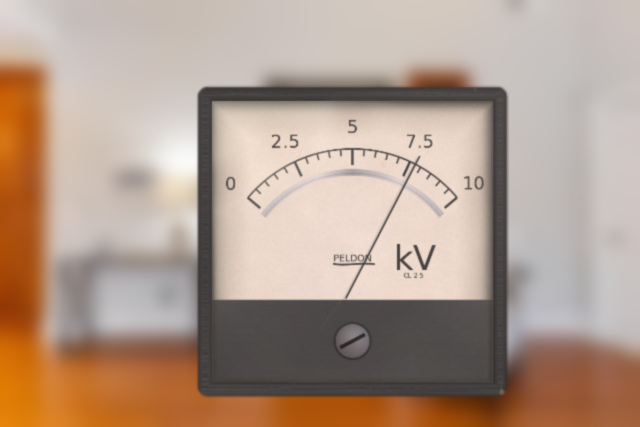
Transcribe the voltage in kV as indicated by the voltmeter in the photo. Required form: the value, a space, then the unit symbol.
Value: 7.75 kV
